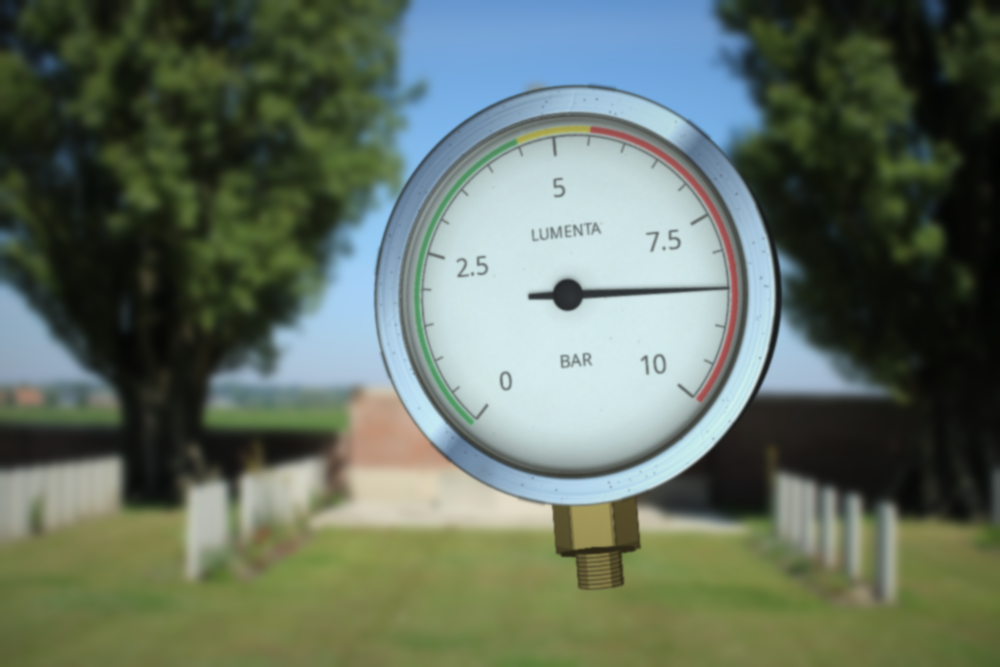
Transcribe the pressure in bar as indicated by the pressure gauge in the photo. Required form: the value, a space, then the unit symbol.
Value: 8.5 bar
